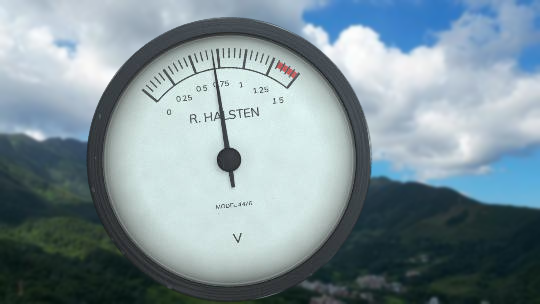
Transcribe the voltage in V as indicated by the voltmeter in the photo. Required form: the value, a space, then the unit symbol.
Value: 0.7 V
